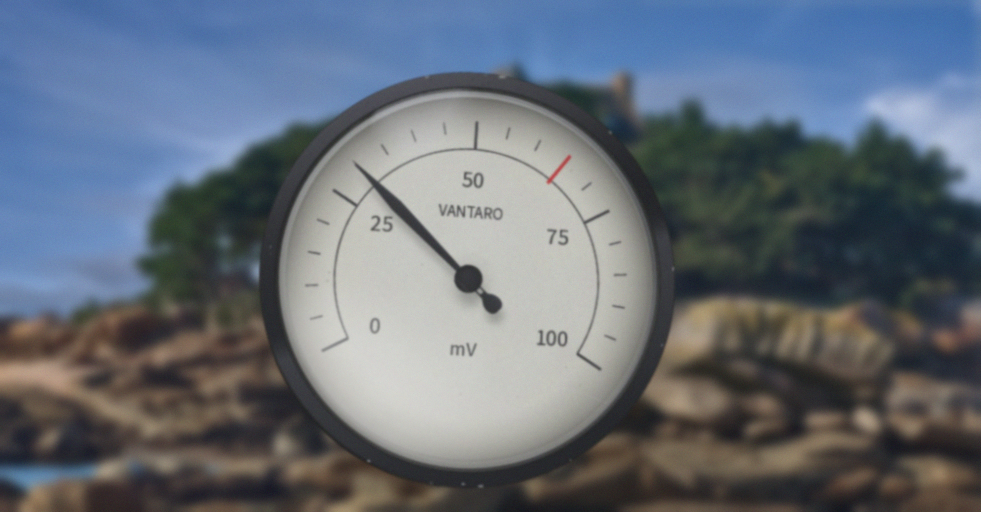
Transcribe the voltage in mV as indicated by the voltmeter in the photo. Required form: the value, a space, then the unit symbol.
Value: 30 mV
